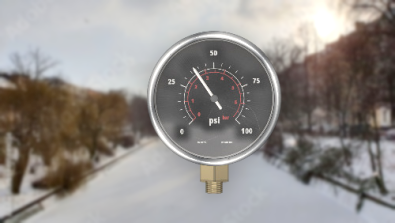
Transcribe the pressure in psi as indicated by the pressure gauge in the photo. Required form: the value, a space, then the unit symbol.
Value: 37.5 psi
